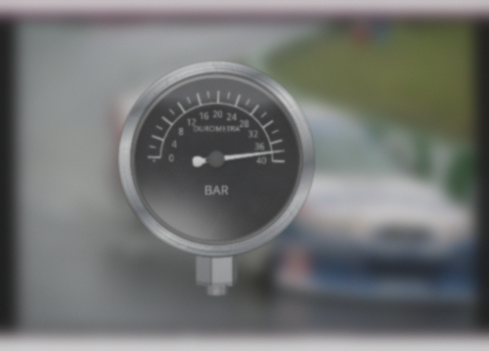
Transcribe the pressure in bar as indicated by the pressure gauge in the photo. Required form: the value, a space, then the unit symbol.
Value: 38 bar
